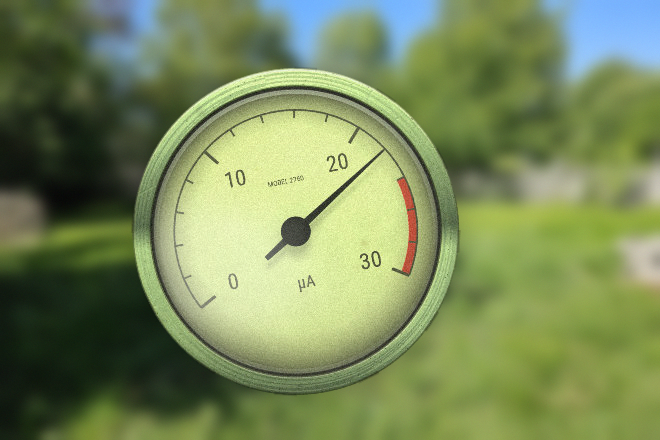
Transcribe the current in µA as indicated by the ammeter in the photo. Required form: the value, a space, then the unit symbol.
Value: 22 µA
